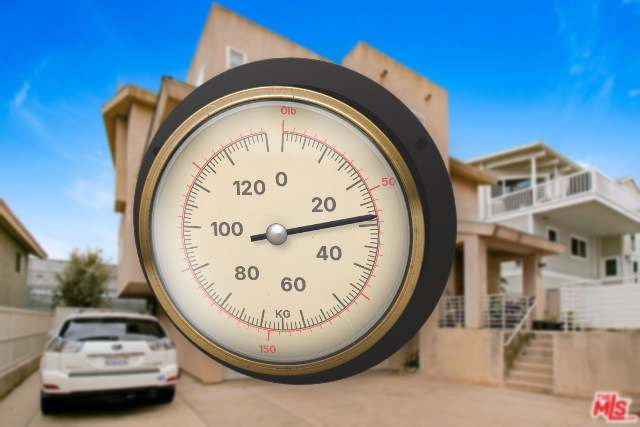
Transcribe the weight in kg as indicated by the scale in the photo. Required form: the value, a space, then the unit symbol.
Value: 28 kg
